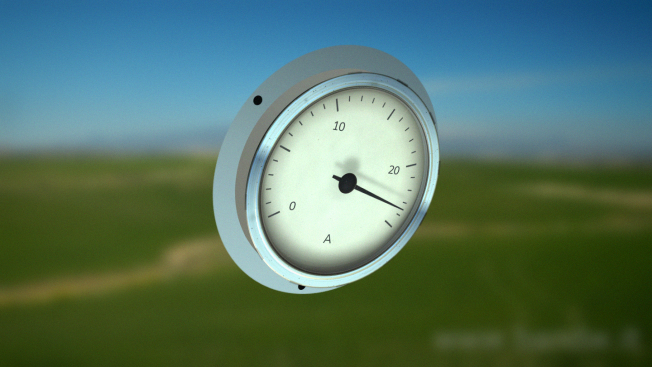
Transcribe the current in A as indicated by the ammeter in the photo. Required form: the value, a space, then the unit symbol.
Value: 23.5 A
